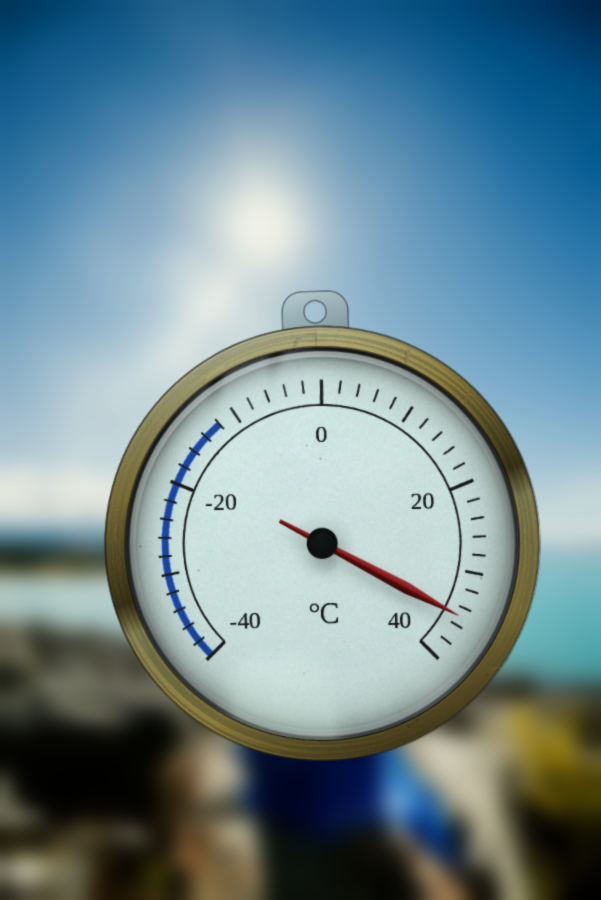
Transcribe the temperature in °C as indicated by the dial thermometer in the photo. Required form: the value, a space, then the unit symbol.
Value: 35 °C
